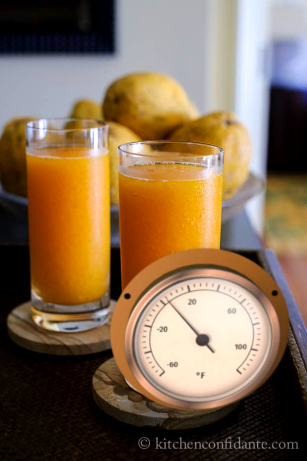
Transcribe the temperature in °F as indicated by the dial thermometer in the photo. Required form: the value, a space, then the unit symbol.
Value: 4 °F
